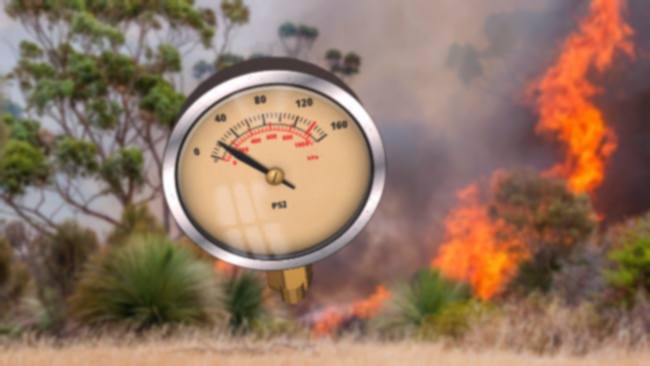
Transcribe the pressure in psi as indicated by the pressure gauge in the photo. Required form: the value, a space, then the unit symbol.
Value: 20 psi
